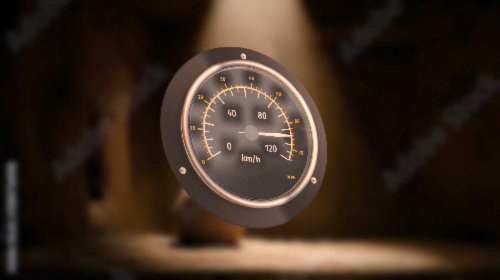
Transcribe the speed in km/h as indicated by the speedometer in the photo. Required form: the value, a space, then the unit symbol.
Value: 105 km/h
